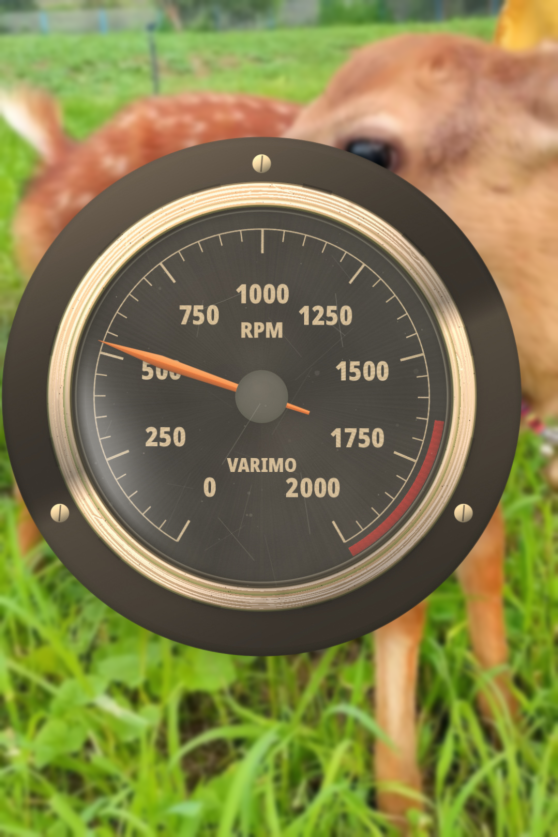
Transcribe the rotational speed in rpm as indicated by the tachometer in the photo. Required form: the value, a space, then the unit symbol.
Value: 525 rpm
